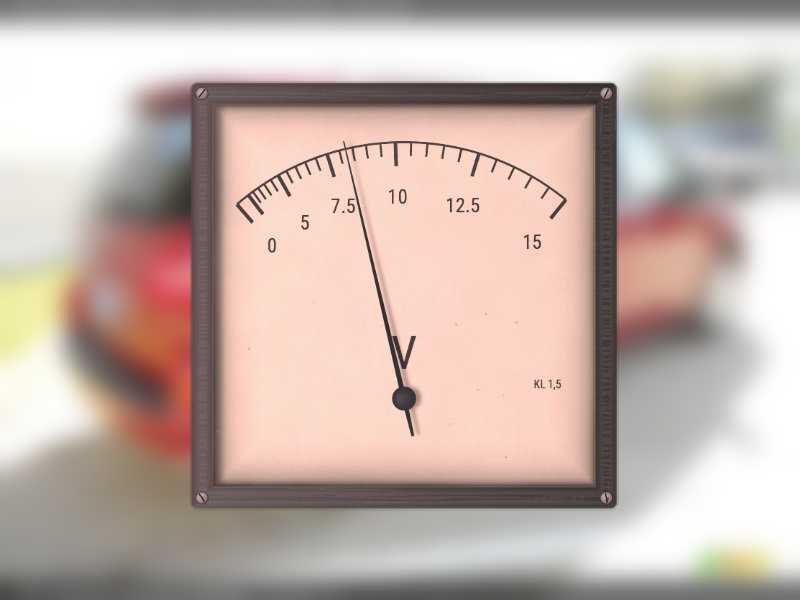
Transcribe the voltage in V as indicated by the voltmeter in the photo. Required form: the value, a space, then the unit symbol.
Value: 8.25 V
